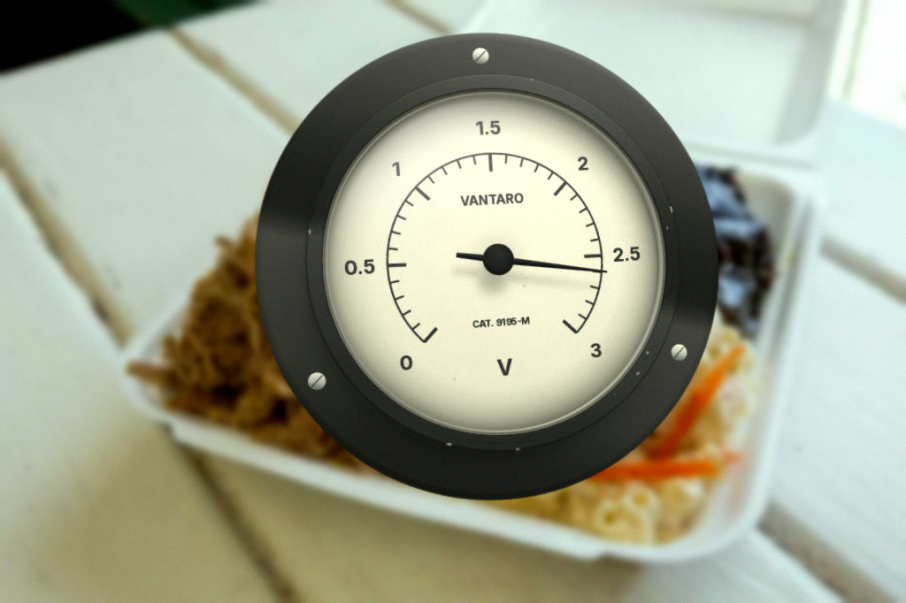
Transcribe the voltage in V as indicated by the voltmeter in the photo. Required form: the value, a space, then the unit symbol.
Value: 2.6 V
